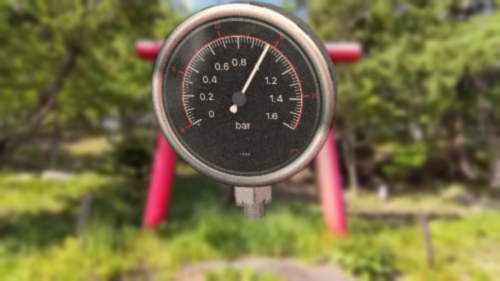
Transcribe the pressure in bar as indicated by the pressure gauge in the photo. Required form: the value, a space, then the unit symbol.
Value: 1 bar
